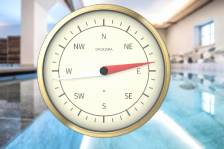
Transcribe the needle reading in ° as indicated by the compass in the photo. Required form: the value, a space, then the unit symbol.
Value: 80 °
